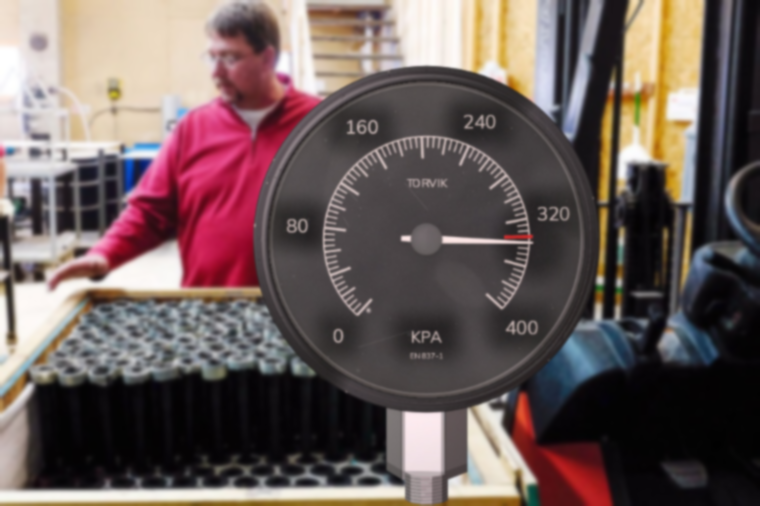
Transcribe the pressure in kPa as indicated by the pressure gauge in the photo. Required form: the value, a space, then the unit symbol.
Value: 340 kPa
